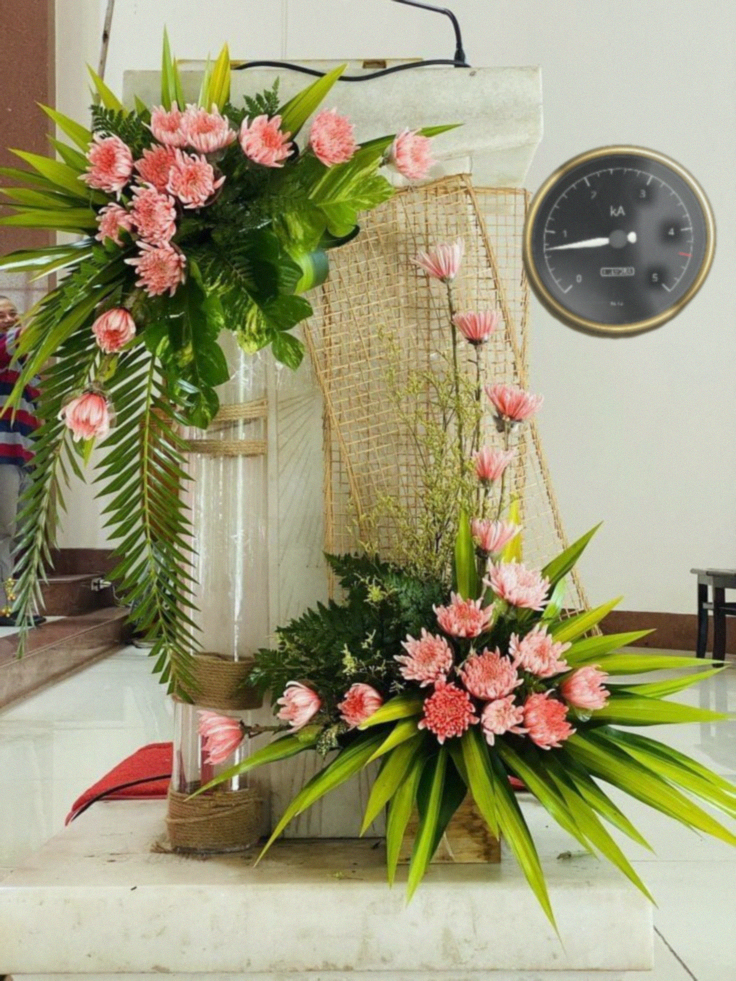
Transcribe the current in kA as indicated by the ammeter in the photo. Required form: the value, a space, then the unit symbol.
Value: 0.7 kA
